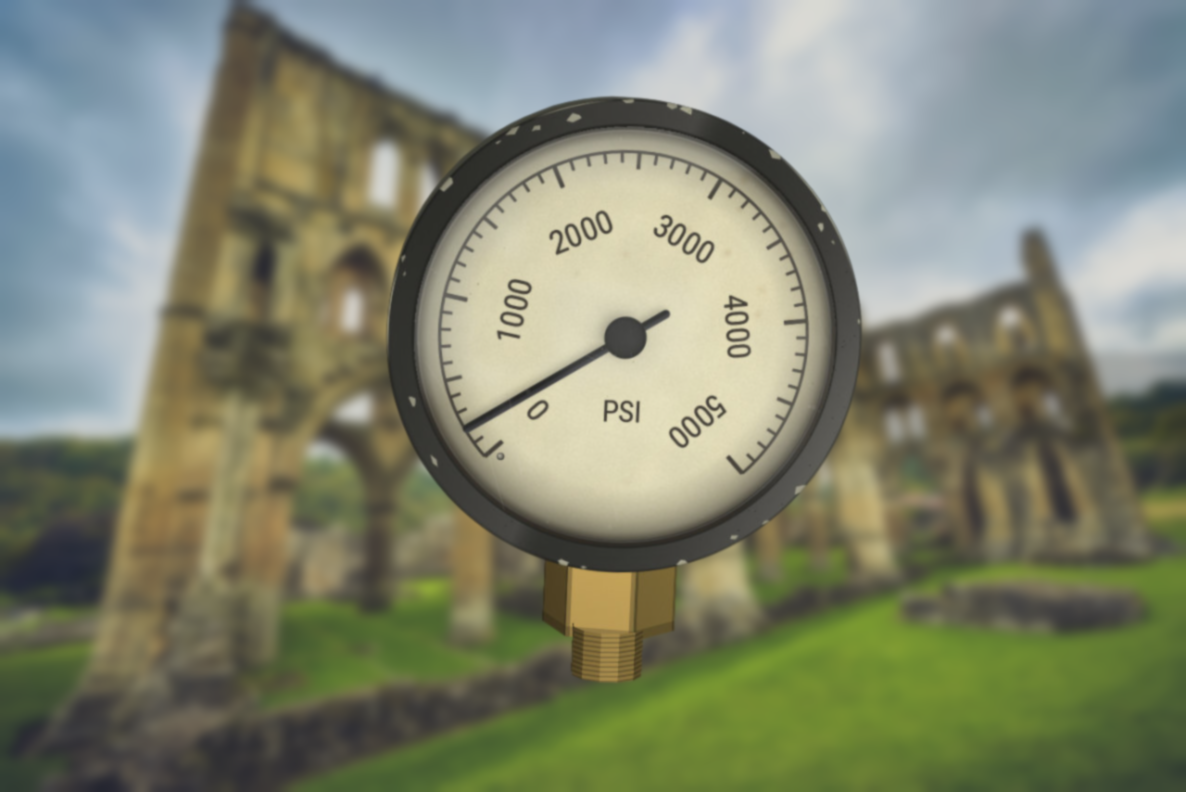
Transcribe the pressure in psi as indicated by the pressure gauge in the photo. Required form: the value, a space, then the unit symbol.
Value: 200 psi
